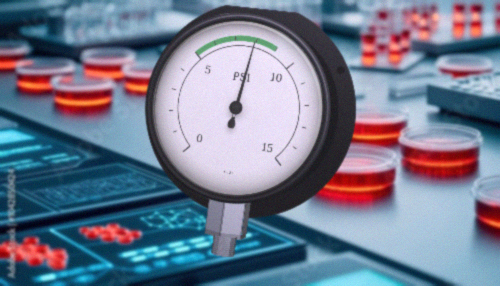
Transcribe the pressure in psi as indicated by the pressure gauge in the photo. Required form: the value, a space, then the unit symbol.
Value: 8 psi
